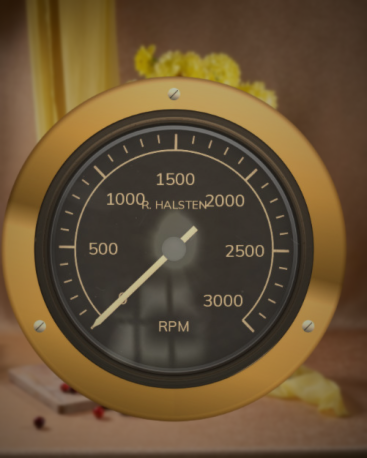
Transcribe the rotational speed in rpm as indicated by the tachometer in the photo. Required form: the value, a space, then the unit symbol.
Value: 0 rpm
